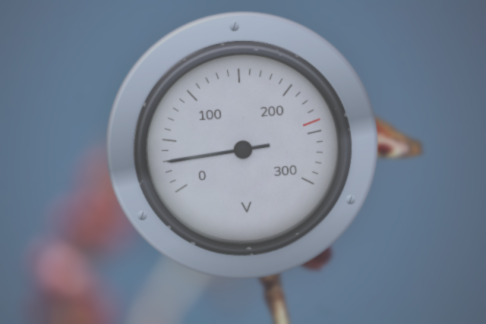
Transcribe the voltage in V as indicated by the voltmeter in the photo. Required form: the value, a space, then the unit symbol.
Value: 30 V
